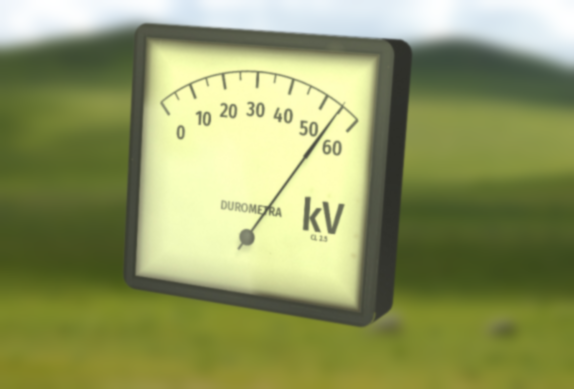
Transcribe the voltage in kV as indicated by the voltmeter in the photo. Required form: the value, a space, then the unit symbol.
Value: 55 kV
